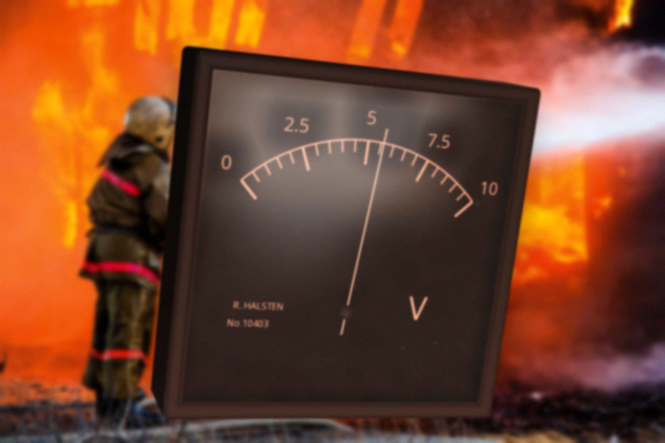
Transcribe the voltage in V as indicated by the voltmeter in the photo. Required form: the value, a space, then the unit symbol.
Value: 5.5 V
